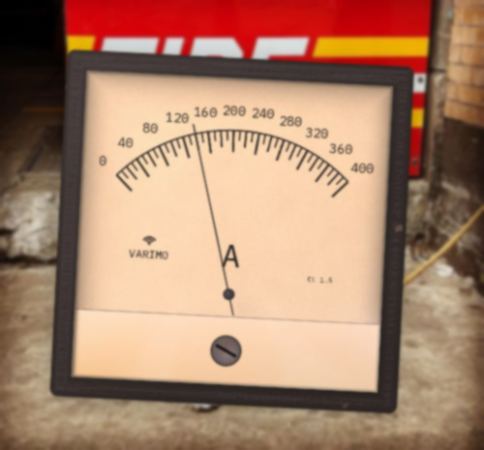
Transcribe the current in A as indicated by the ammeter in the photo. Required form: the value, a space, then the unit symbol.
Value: 140 A
